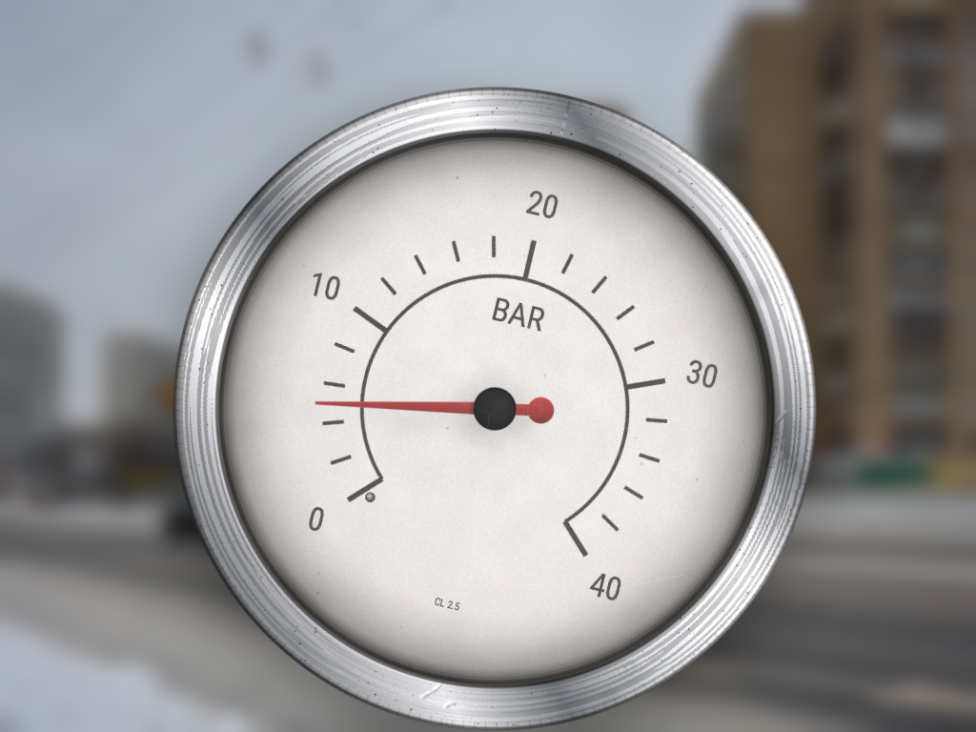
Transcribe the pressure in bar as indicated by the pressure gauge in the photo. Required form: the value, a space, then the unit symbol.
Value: 5 bar
